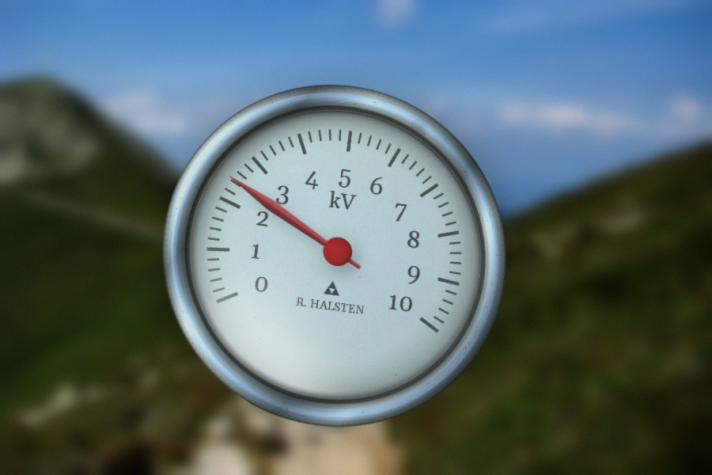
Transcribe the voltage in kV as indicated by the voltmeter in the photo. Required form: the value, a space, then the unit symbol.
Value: 2.4 kV
